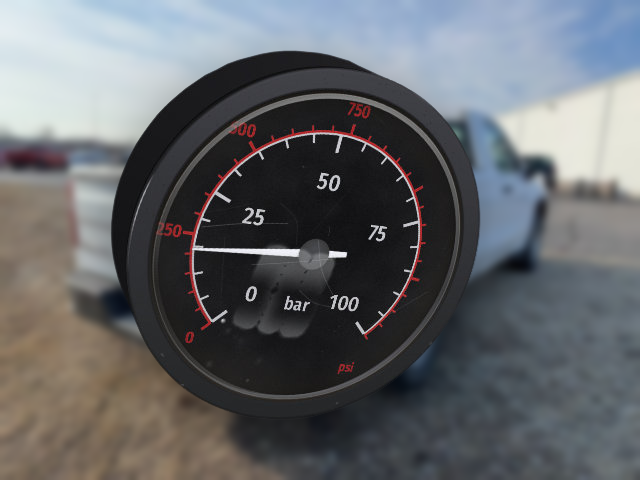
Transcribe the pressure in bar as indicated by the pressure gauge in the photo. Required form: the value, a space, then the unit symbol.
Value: 15 bar
